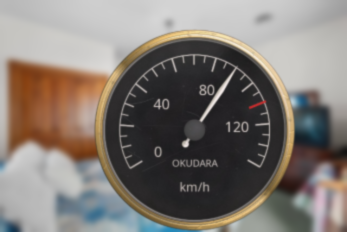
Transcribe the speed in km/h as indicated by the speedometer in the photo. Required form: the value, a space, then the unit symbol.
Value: 90 km/h
